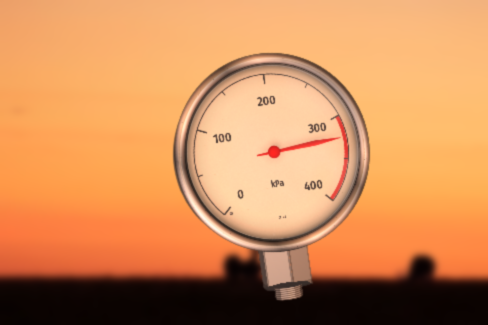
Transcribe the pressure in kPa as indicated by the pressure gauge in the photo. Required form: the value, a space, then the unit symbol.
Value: 325 kPa
